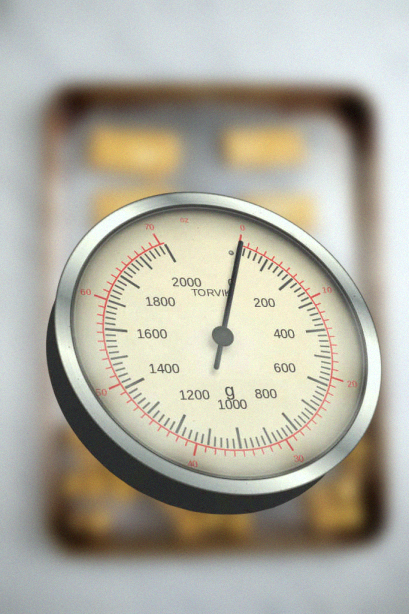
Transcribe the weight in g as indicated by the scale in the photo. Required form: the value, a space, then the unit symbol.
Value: 0 g
